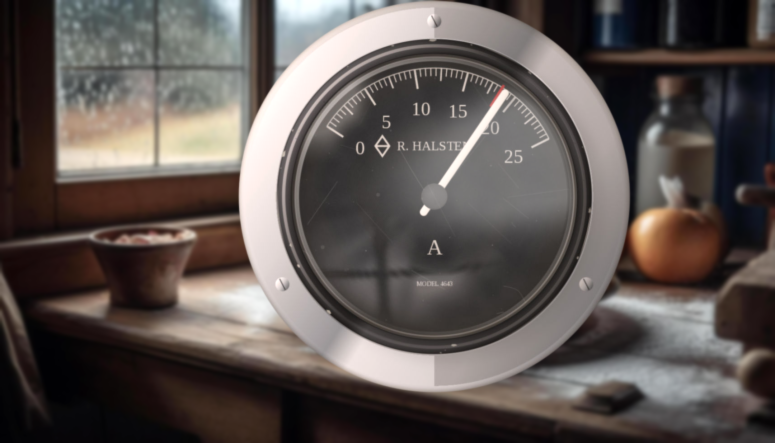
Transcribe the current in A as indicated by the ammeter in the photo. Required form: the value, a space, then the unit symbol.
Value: 19 A
